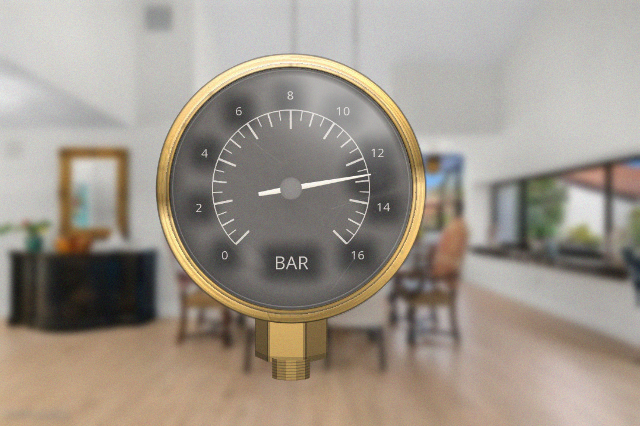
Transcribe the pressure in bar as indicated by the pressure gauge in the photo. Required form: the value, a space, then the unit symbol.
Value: 12.75 bar
